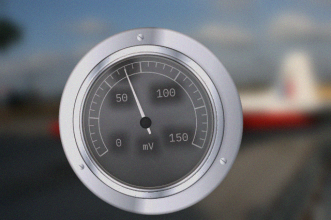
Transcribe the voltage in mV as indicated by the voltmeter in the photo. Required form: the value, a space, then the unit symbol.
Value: 65 mV
